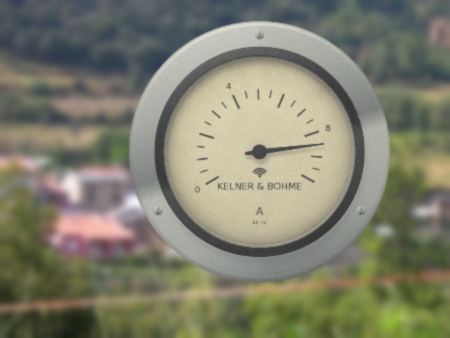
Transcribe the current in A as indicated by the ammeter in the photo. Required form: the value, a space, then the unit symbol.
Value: 8.5 A
